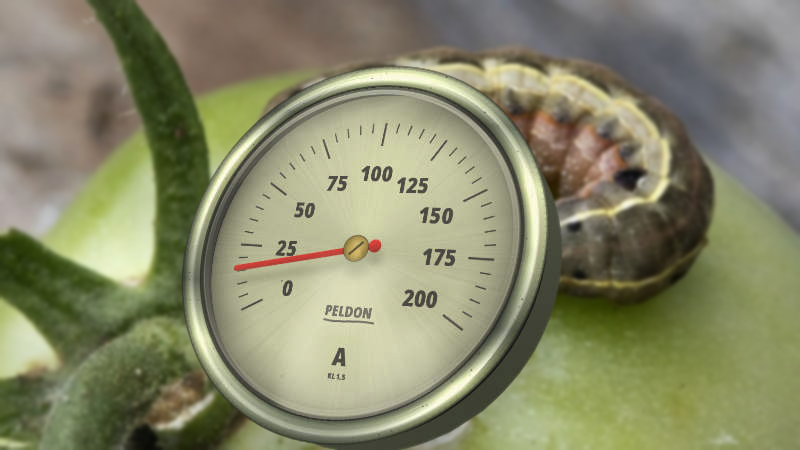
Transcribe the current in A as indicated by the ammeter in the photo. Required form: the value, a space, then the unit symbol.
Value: 15 A
